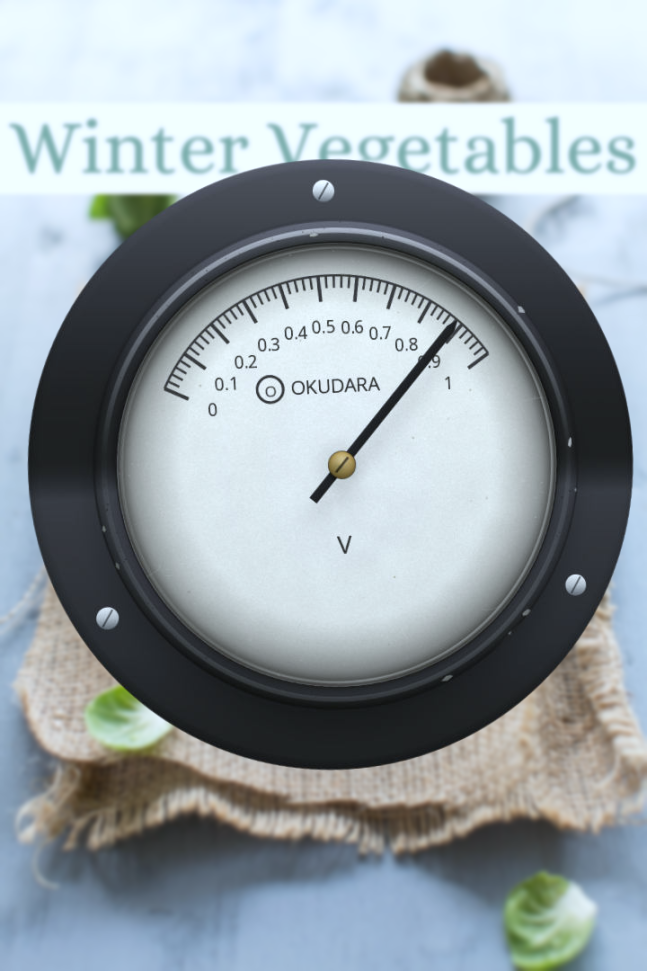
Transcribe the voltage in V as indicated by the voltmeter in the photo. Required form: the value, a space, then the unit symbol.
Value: 0.88 V
